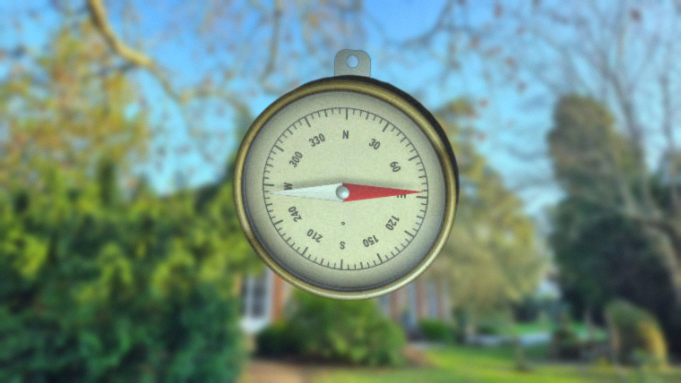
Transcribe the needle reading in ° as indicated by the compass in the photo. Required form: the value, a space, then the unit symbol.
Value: 85 °
